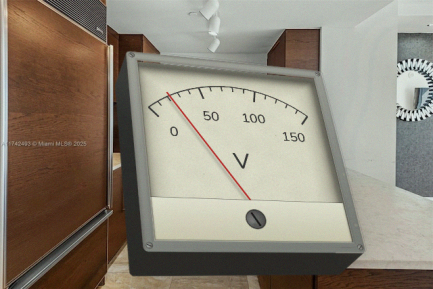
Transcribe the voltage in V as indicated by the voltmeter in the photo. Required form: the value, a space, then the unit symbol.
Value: 20 V
